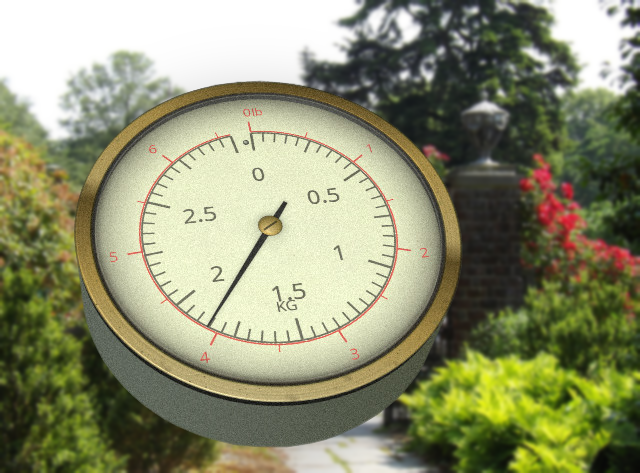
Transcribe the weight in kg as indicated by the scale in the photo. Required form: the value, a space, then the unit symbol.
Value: 1.85 kg
